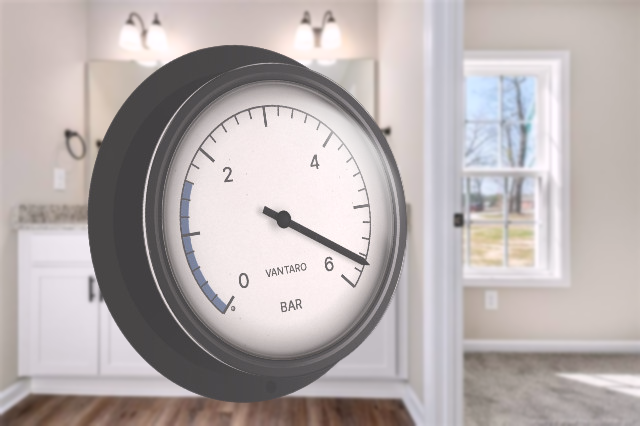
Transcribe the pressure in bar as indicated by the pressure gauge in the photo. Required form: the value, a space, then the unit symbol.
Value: 5.7 bar
